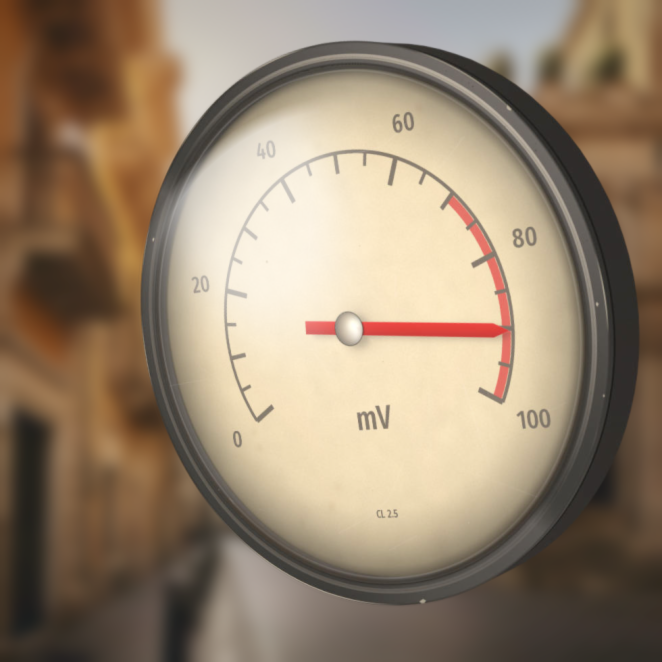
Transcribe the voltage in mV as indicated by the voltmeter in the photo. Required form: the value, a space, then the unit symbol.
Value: 90 mV
